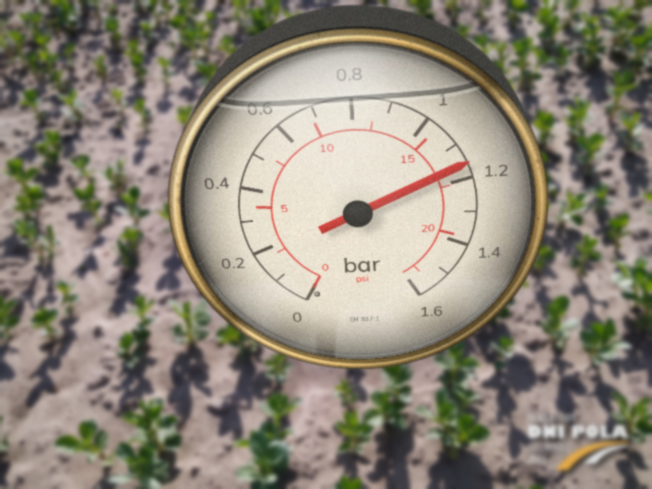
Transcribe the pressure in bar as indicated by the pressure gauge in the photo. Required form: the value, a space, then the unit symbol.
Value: 1.15 bar
